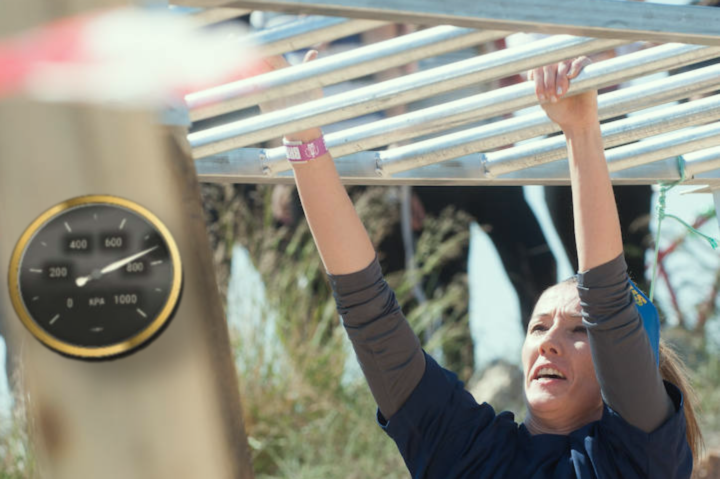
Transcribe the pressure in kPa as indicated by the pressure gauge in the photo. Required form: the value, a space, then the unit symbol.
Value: 750 kPa
